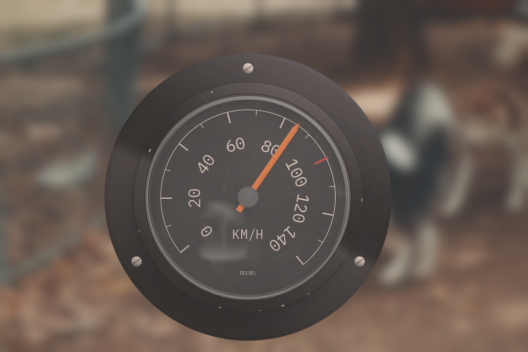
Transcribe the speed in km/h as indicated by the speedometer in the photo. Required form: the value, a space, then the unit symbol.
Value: 85 km/h
